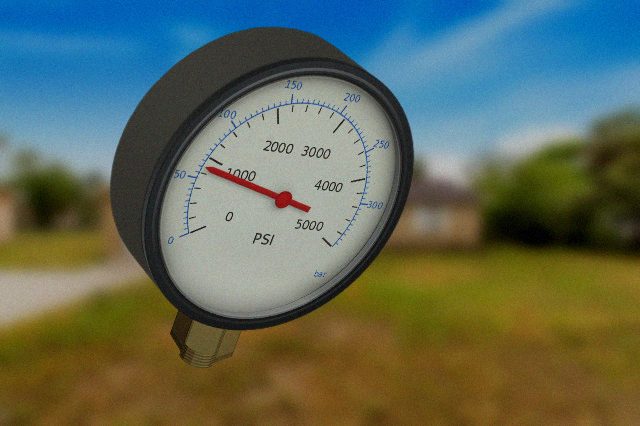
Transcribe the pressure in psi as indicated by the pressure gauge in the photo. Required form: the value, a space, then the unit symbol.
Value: 900 psi
